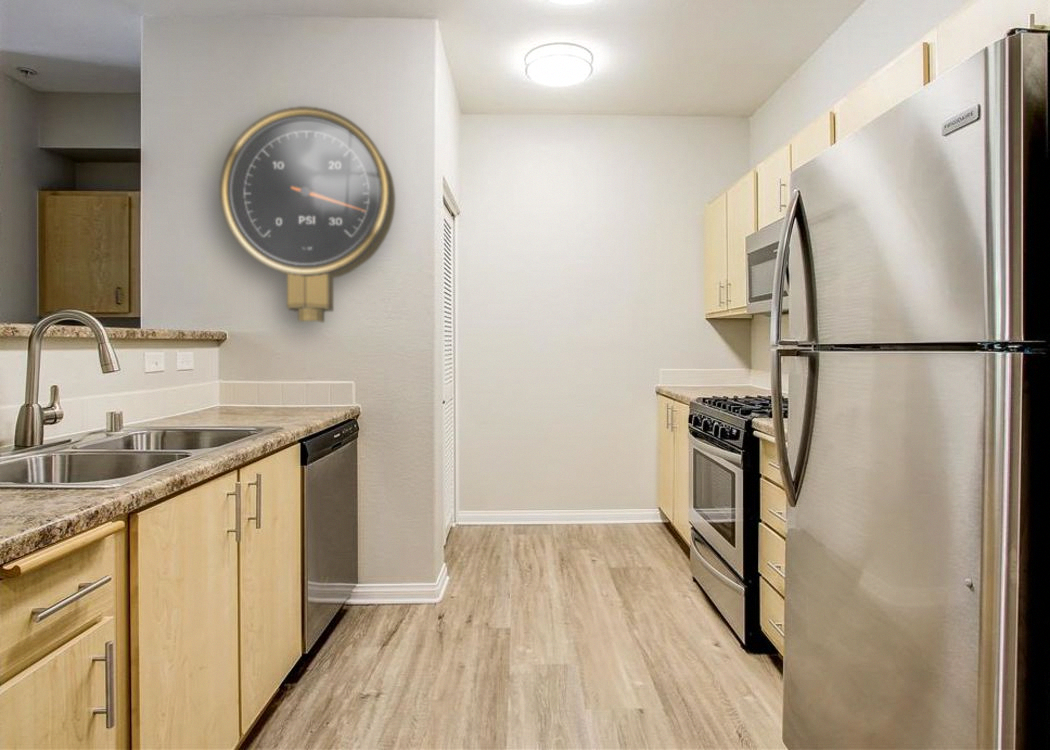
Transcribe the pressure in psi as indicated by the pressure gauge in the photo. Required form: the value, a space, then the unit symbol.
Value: 27 psi
